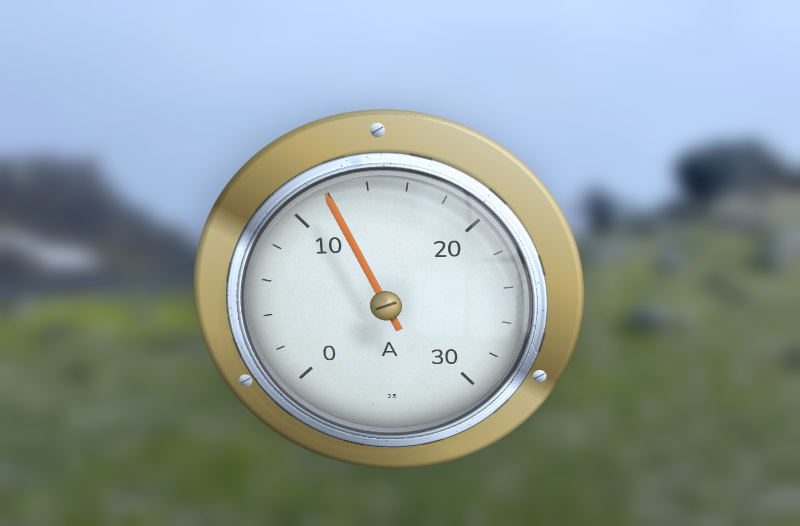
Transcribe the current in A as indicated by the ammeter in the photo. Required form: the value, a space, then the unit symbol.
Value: 12 A
